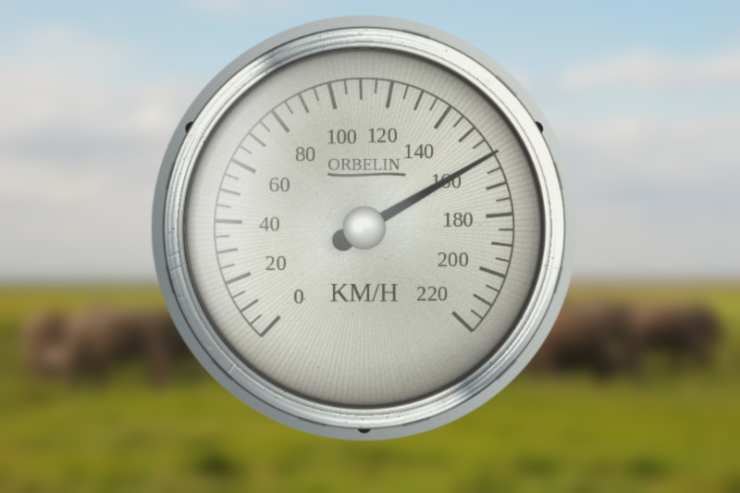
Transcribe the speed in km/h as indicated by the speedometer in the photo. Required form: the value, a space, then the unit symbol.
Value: 160 km/h
